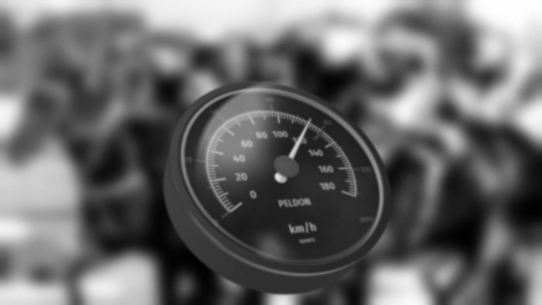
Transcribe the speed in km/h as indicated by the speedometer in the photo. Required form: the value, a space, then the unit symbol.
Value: 120 km/h
